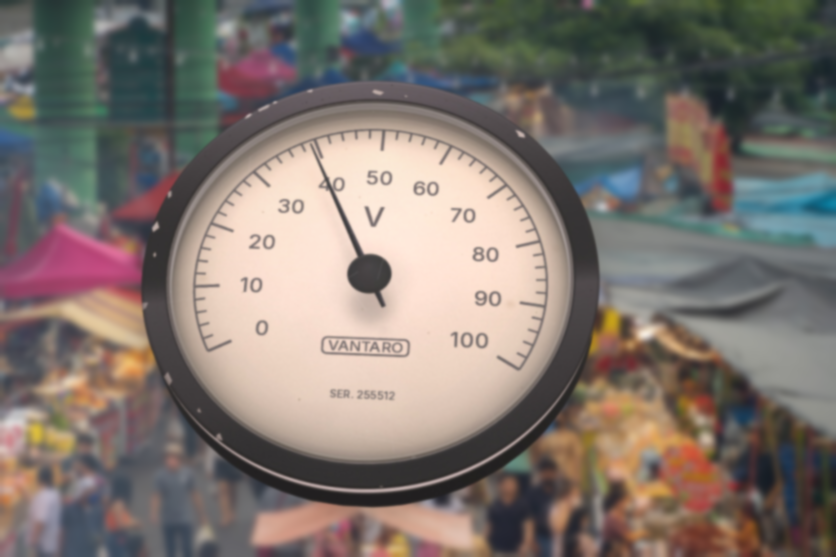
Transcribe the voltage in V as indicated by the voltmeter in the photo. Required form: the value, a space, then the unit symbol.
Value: 39 V
